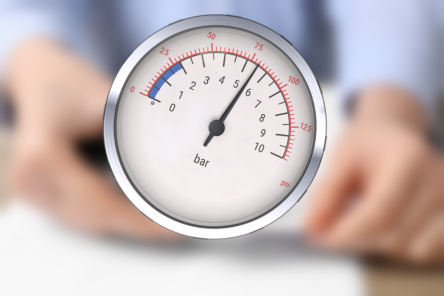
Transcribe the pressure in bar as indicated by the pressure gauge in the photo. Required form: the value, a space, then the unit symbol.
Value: 5.5 bar
